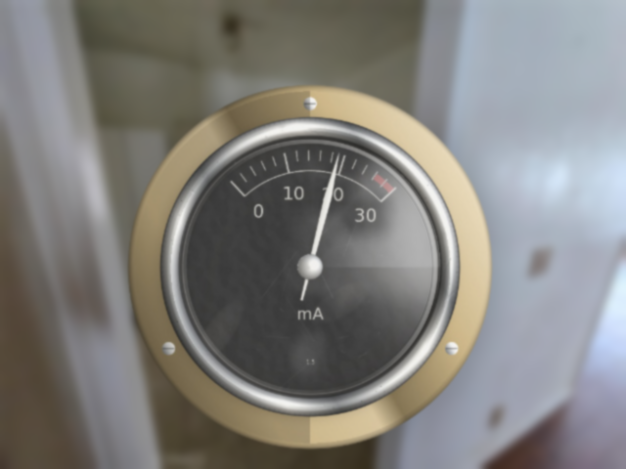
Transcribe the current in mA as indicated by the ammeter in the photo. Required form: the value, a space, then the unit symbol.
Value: 19 mA
